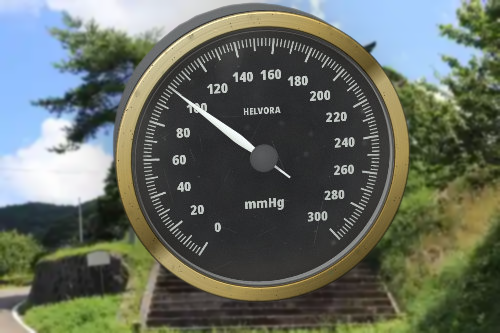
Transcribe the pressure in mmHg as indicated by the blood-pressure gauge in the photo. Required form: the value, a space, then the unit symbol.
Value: 100 mmHg
